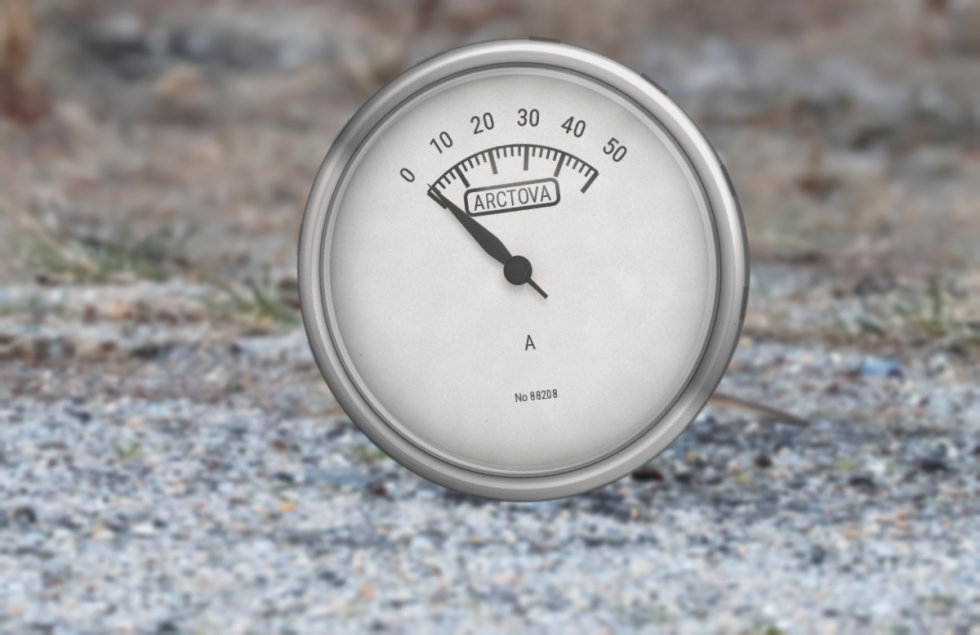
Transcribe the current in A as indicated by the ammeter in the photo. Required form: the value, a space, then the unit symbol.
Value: 2 A
